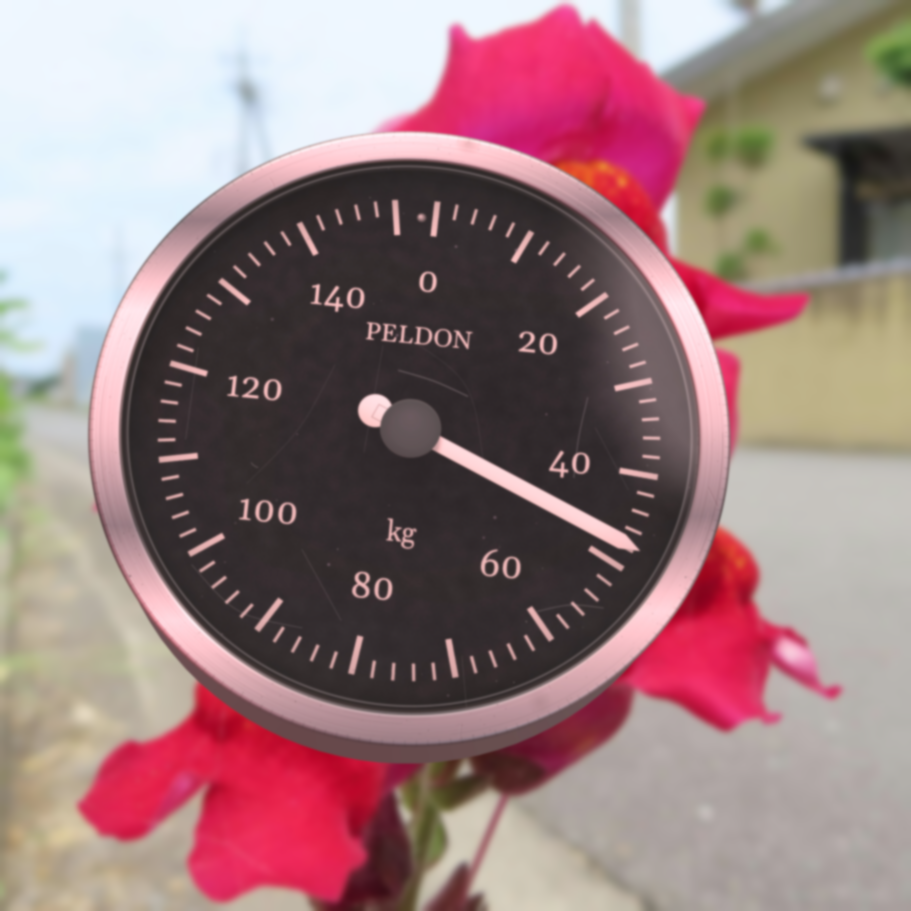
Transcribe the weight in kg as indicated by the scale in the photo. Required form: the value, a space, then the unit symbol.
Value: 48 kg
